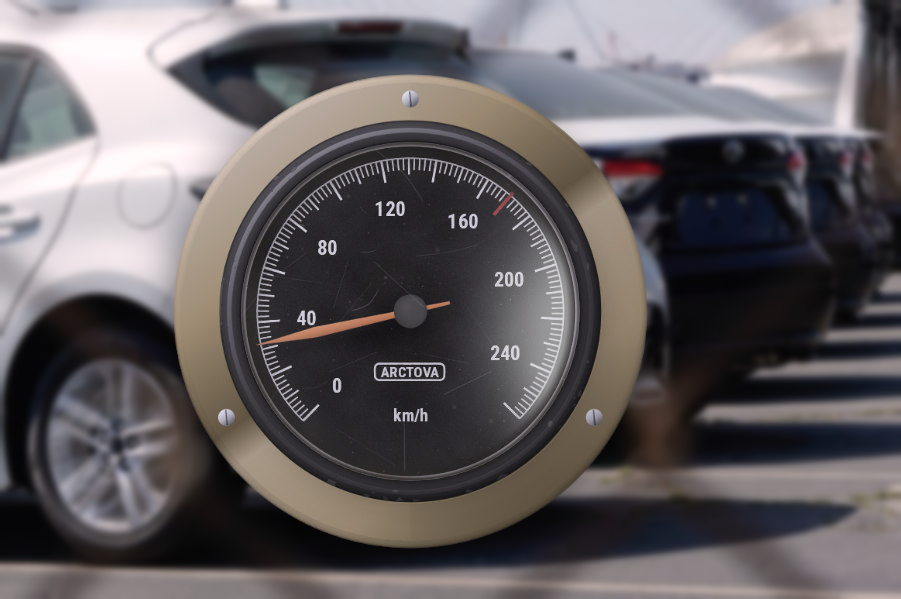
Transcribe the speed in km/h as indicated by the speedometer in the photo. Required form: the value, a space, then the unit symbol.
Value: 32 km/h
